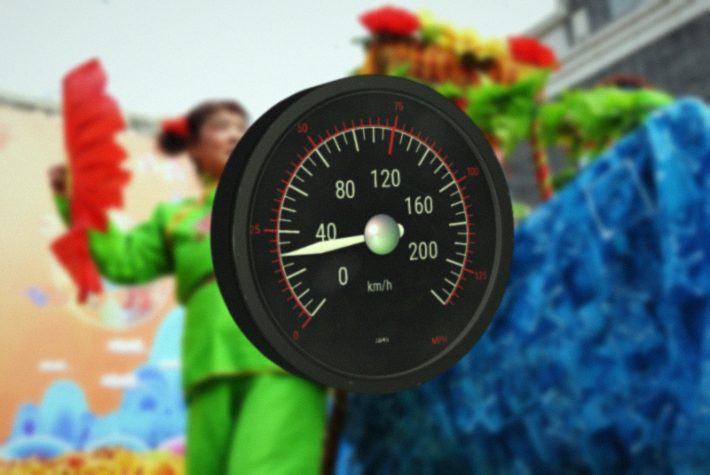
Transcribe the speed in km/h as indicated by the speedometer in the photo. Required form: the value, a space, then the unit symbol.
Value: 30 km/h
